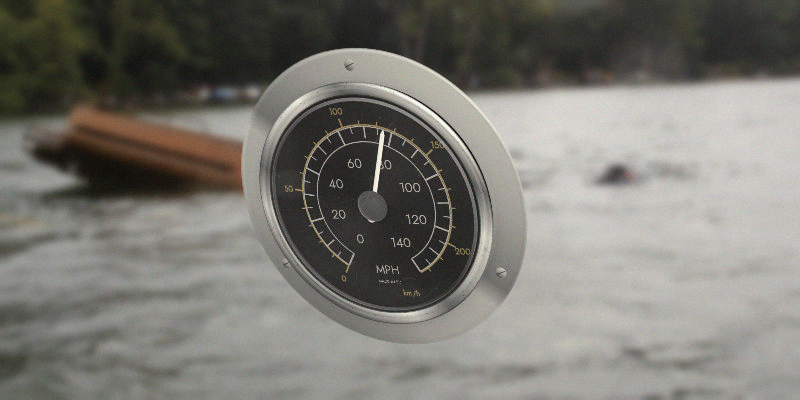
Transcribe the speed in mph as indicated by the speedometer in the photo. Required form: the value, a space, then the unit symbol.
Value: 77.5 mph
